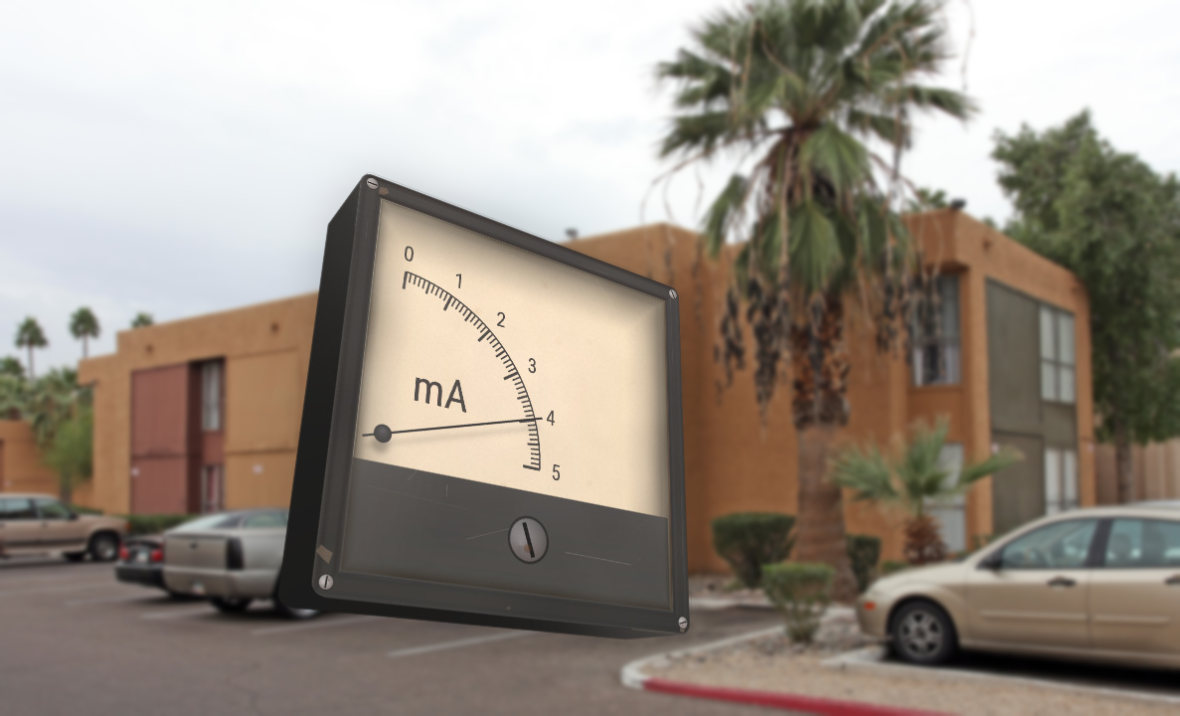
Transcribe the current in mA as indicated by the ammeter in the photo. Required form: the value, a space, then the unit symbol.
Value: 4 mA
